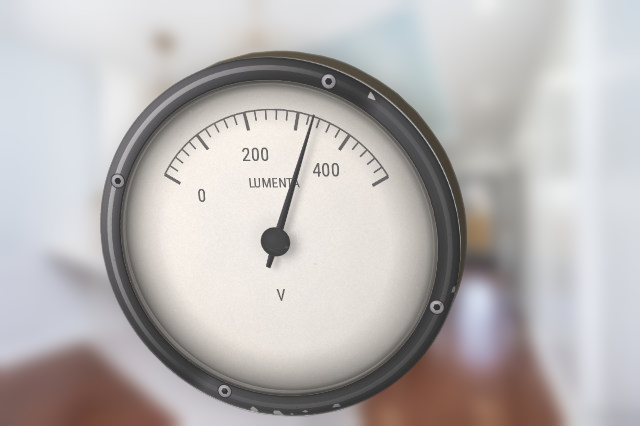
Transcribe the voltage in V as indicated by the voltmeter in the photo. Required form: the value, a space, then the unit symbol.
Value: 330 V
